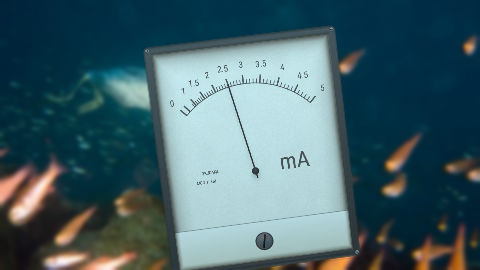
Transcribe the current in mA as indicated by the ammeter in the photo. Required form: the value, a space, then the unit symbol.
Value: 2.5 mA
